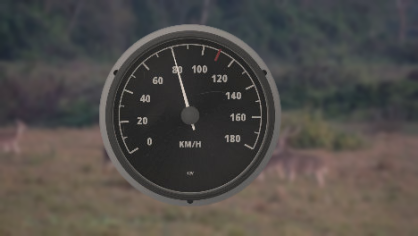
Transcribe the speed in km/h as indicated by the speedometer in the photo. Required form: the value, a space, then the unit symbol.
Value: 80 km/h
